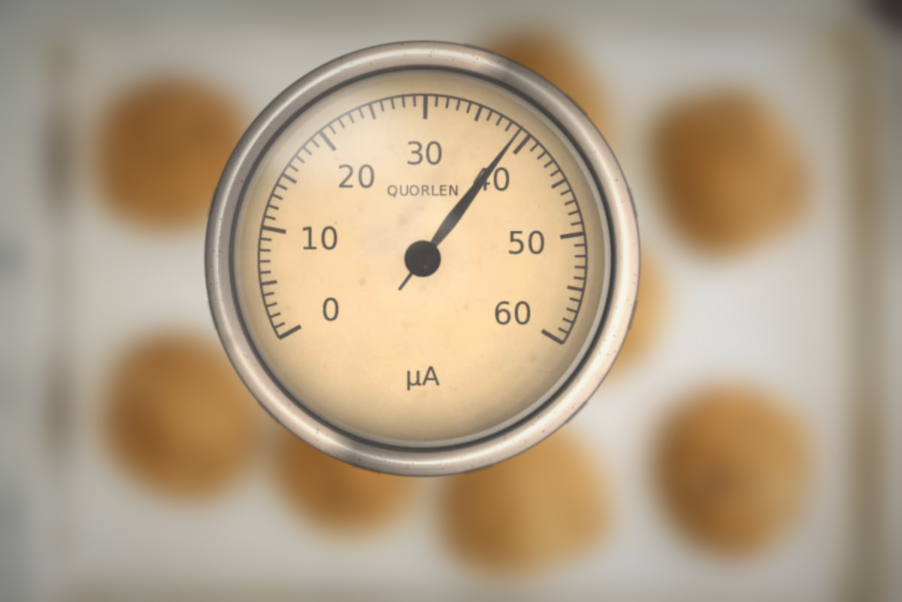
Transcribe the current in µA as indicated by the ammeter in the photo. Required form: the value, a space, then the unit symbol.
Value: 39 µA
